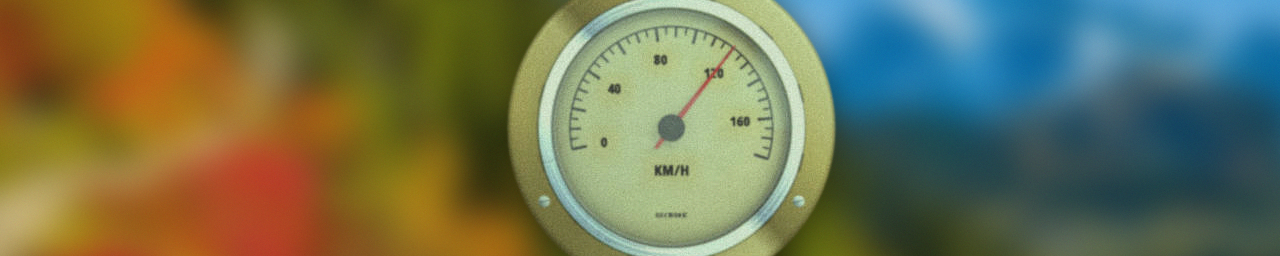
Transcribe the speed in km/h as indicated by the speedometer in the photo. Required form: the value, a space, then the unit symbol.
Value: 120 km/h
